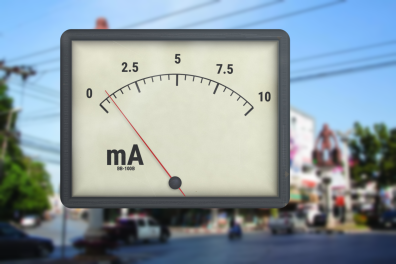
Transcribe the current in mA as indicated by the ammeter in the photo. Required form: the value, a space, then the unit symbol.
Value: 0.75 mA
